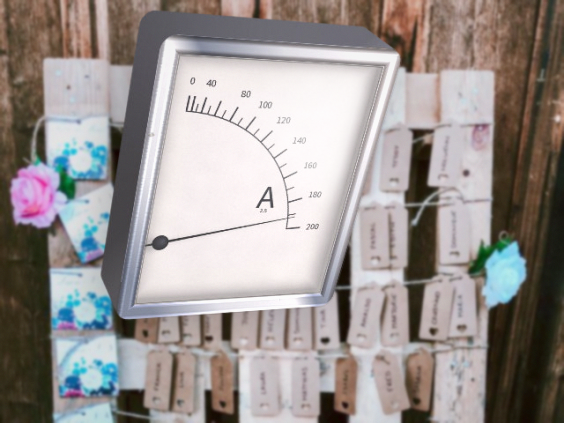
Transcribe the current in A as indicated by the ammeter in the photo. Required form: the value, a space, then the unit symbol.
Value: 190 A
